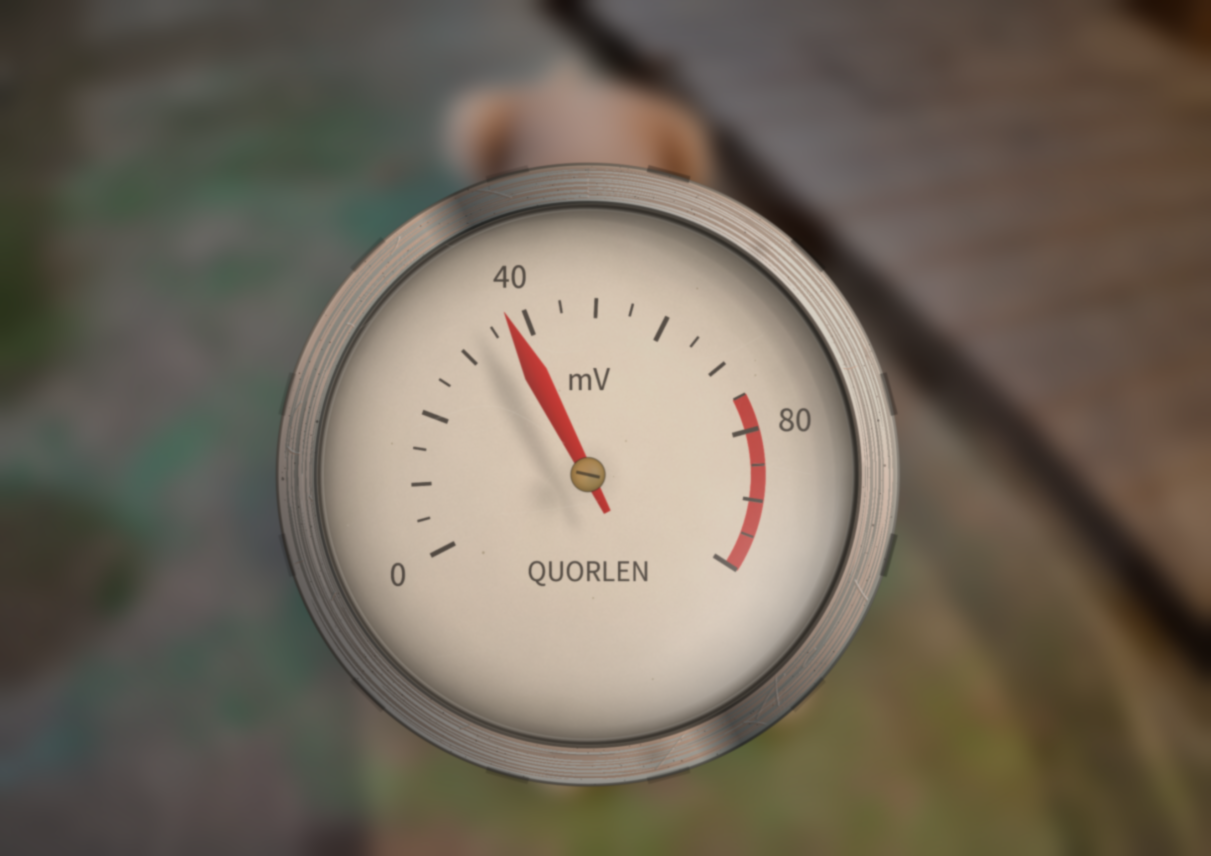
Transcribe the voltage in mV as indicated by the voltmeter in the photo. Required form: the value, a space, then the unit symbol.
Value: 37.5 mV
